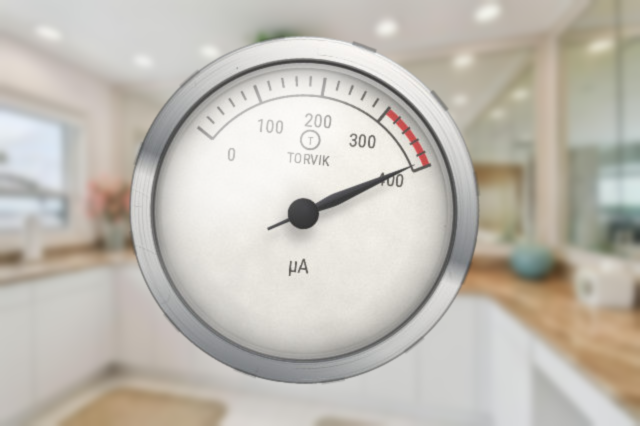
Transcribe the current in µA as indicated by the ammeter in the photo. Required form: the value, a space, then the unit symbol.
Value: 390 µA
